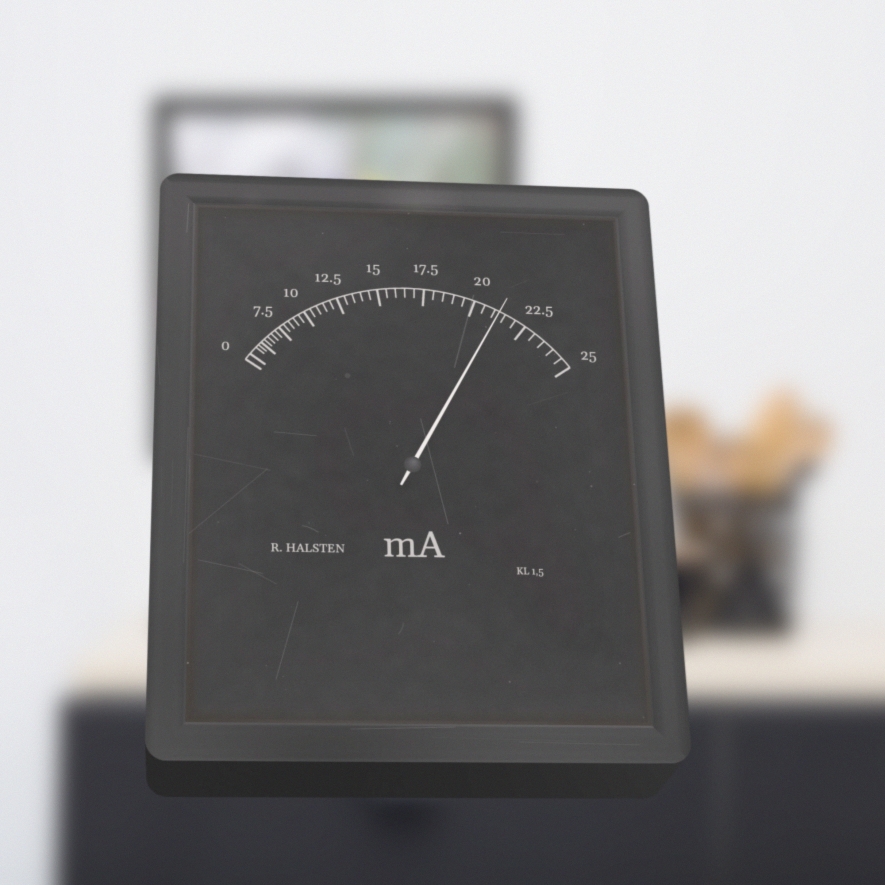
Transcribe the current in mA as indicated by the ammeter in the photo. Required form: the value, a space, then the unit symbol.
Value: 21.25 mA
